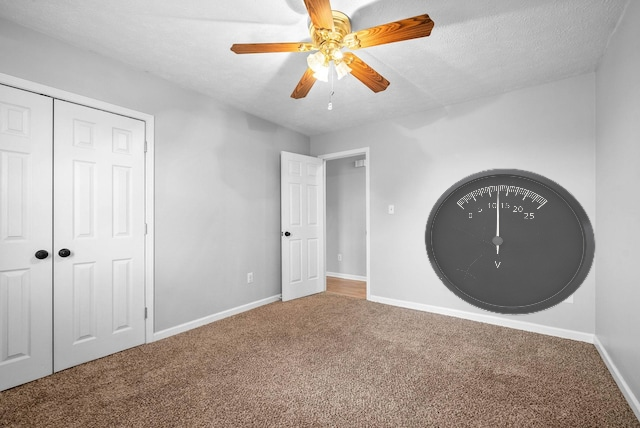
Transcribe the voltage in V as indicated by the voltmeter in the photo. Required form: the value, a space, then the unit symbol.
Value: 12.5 V
